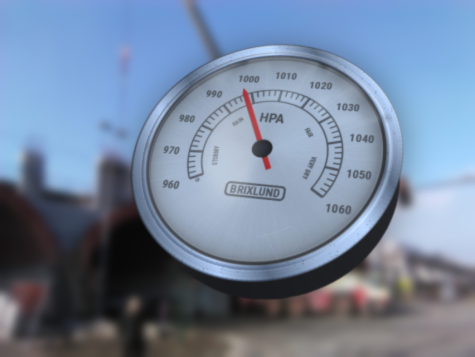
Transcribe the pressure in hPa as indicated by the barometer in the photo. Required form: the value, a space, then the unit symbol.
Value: 998 hPa
